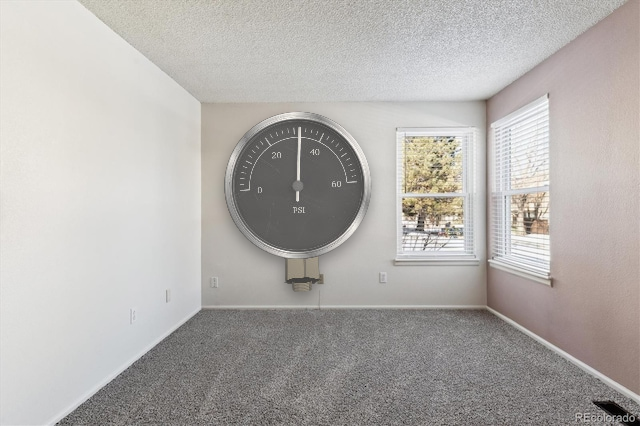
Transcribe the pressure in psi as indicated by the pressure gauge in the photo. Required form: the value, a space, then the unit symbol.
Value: 32 psi
